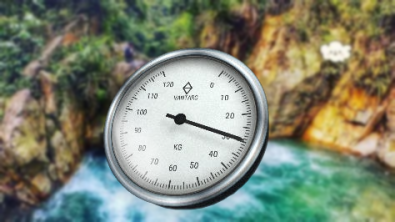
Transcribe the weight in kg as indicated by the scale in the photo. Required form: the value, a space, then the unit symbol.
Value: 30 kg
